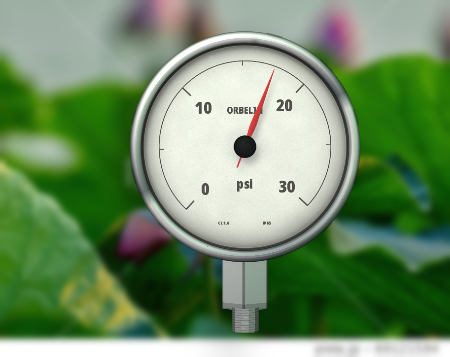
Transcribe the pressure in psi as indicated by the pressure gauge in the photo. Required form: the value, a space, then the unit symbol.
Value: 17.5 psi
